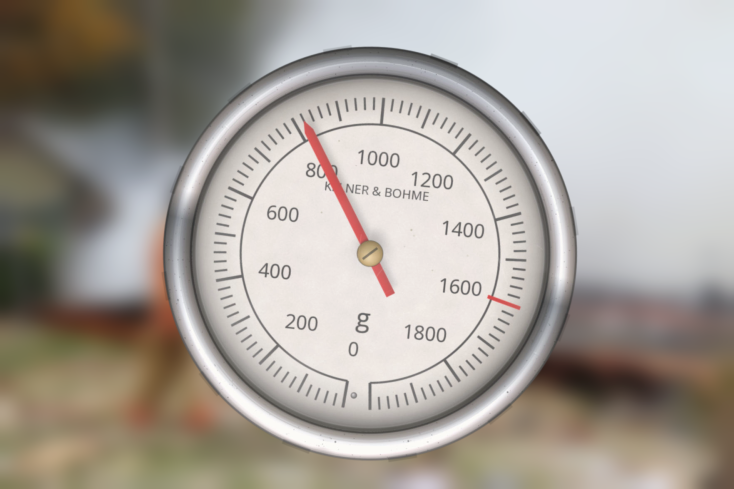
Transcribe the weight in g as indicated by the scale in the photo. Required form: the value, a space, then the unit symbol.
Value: 820 g
